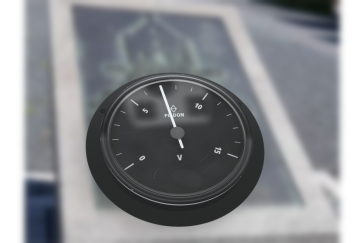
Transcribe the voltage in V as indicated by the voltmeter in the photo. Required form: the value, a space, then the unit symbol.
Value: 7 V
